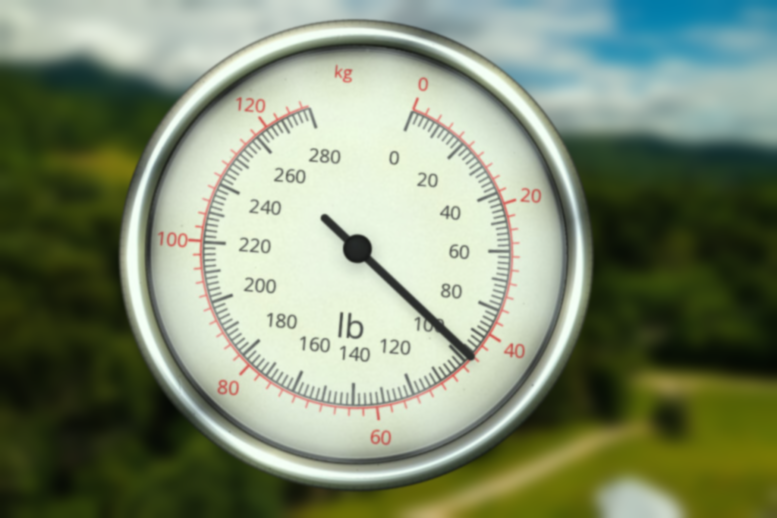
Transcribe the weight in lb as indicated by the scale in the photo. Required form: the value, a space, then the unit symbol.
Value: 98 lb
